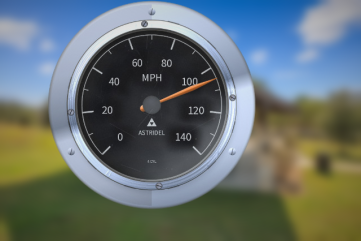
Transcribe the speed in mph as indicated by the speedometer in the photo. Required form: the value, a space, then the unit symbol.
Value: 105 mph
